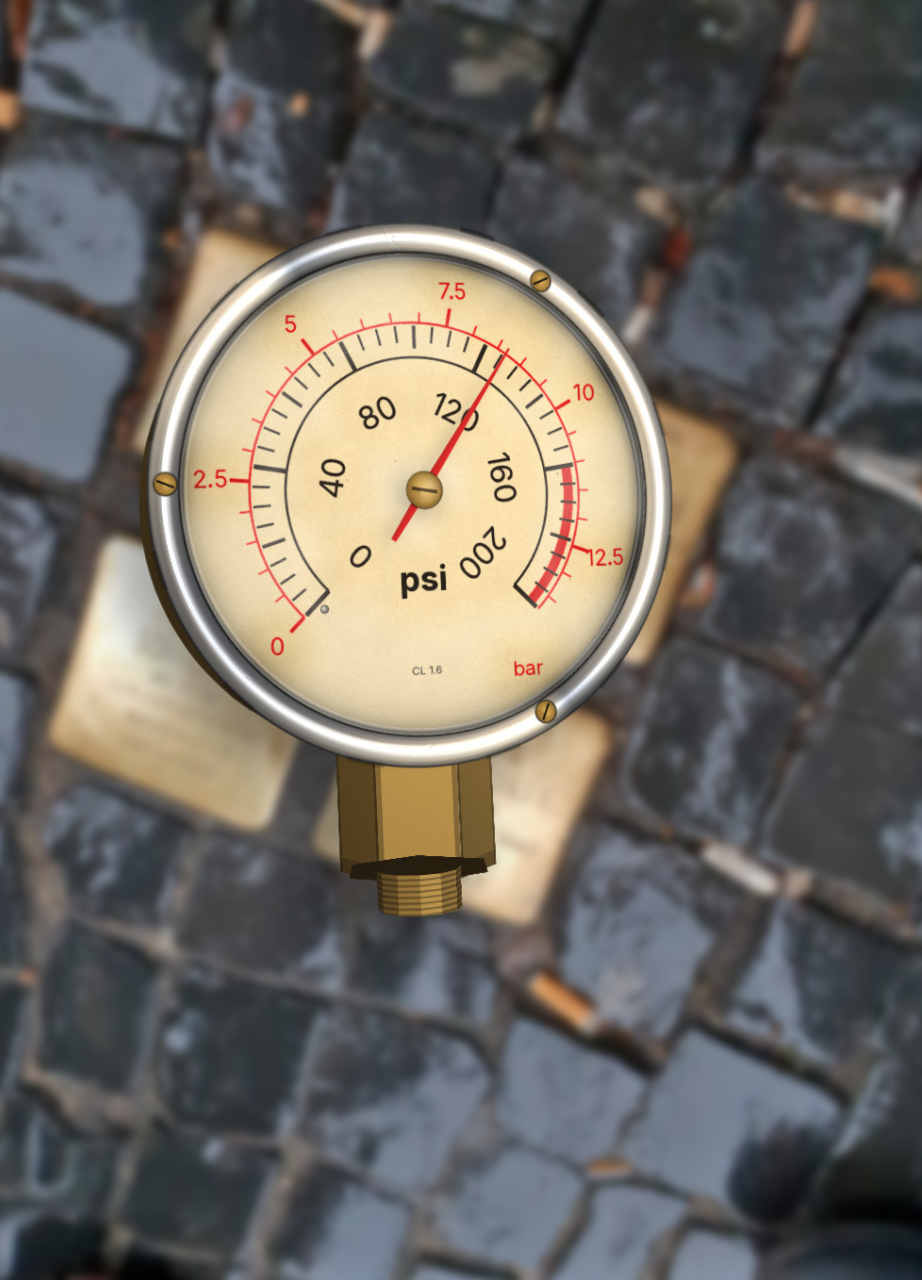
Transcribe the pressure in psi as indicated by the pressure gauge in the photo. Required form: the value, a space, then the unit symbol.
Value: 125 psi
